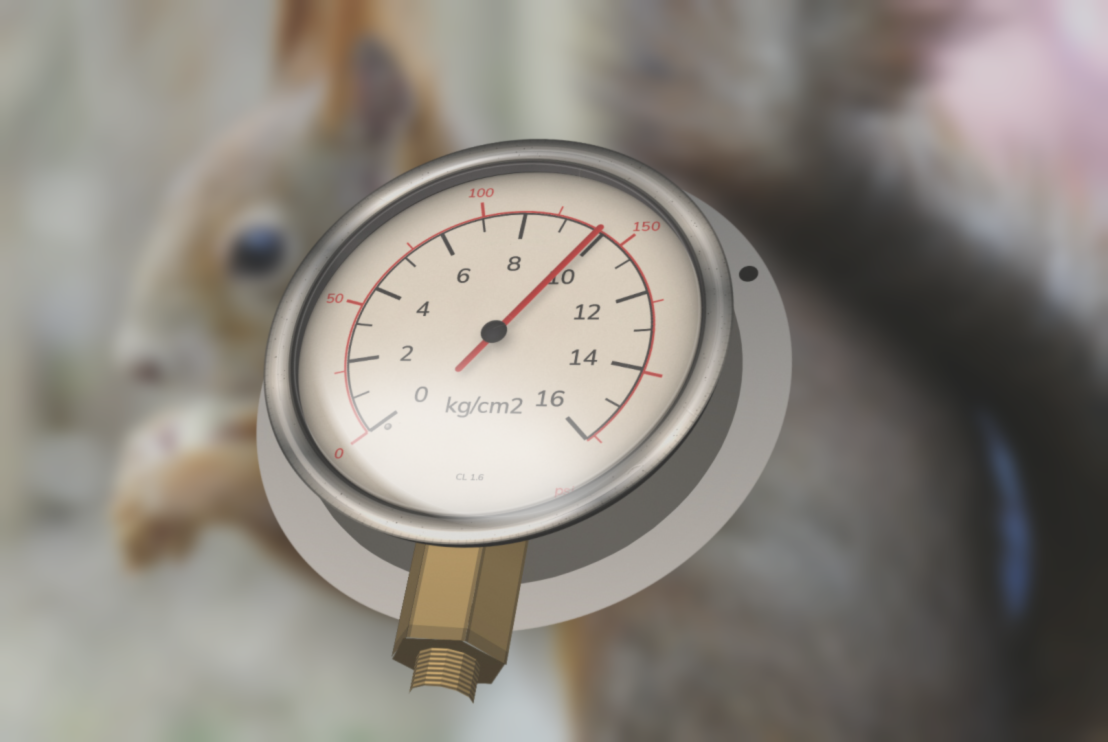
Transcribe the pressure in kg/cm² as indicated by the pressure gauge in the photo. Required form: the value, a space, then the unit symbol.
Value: 10 kg/cm²
